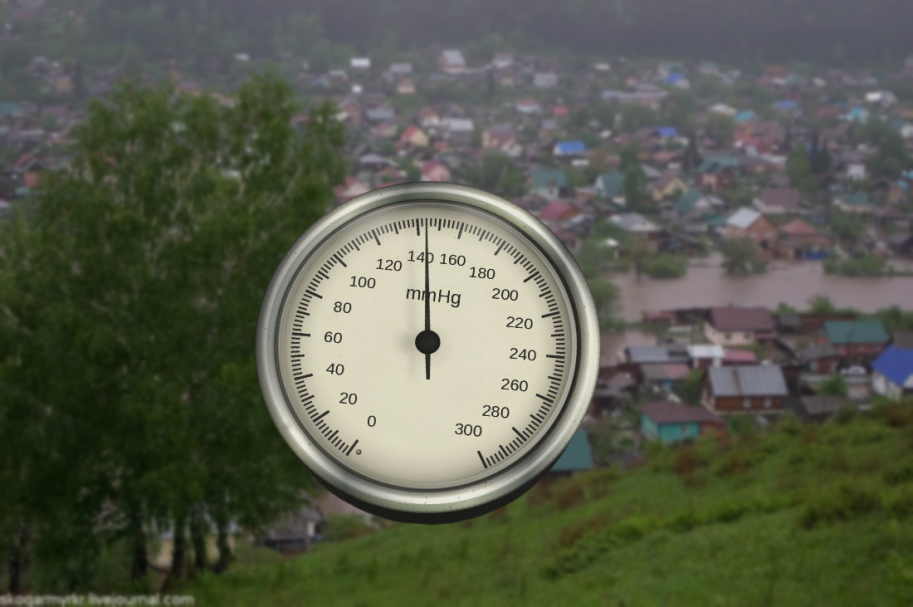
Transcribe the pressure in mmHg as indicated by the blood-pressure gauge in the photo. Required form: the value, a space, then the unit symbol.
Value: 144 mmHg
